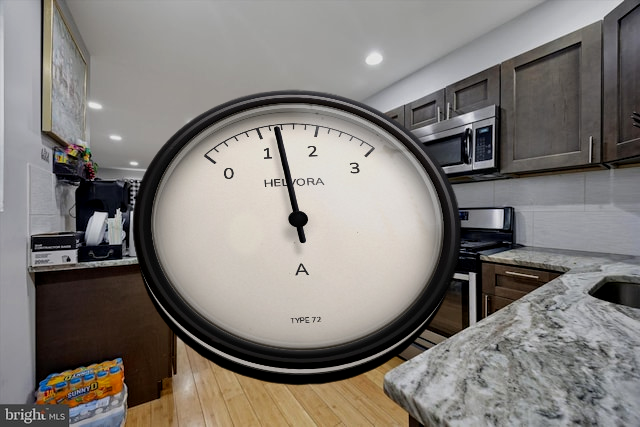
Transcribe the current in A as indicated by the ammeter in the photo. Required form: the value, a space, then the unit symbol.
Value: 1.3 A
